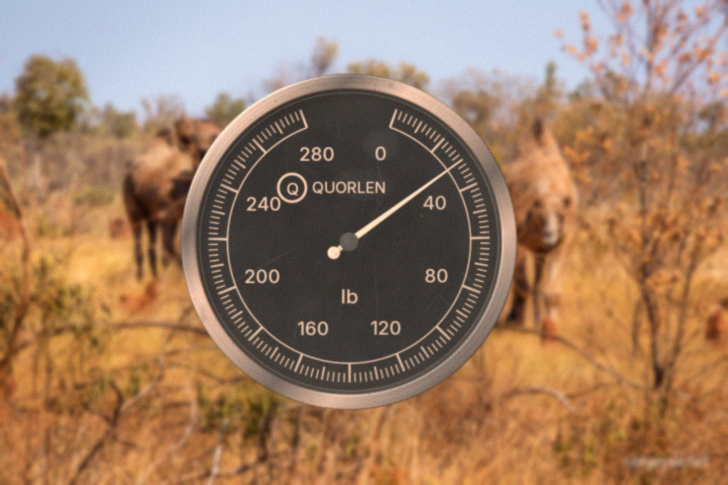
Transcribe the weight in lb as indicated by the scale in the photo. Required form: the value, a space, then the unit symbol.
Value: 30 lb
